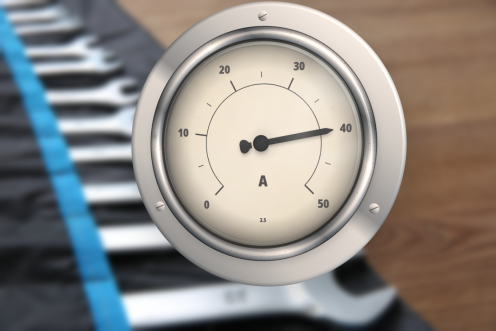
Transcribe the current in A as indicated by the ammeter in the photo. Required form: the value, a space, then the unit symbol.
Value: 40 A
